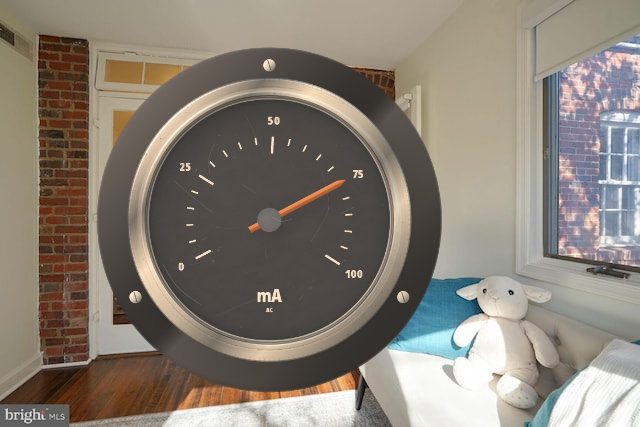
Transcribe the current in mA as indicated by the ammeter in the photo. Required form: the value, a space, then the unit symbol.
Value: 75 mA
